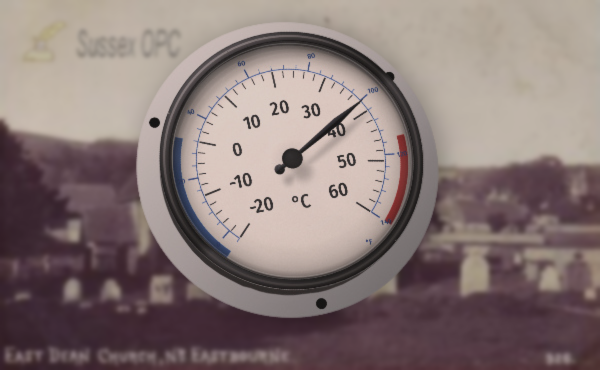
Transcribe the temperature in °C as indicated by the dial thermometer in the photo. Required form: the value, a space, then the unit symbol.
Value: 38 °C
